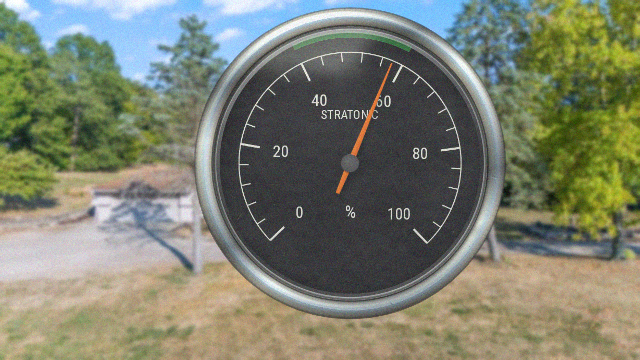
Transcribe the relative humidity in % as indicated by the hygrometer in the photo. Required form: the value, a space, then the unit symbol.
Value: 58 %
